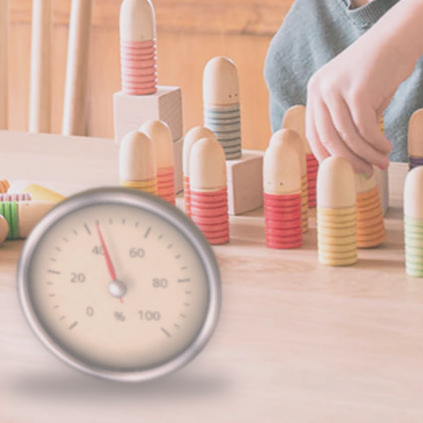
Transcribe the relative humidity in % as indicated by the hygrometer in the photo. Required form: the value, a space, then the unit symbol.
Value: 44 %
